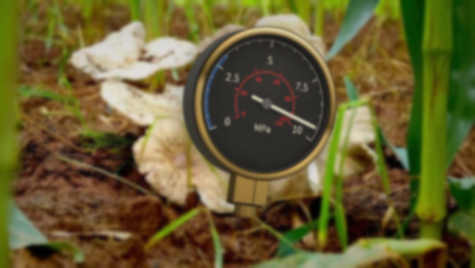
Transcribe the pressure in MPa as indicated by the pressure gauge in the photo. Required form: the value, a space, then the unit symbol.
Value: 9.5 MPa
